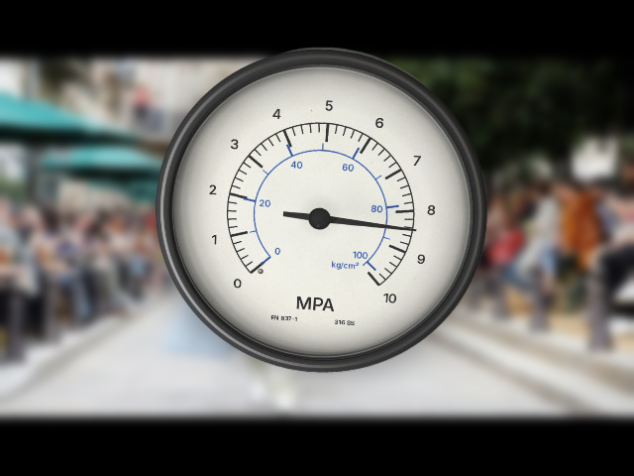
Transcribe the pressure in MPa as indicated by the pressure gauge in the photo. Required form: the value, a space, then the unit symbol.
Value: 8.4 MPa
